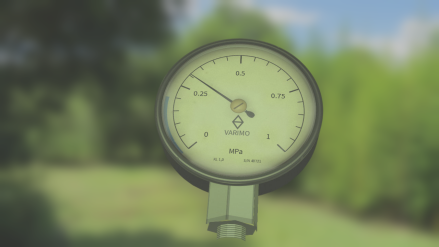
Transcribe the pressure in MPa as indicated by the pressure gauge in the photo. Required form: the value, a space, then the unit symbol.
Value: 0.3 MPa
